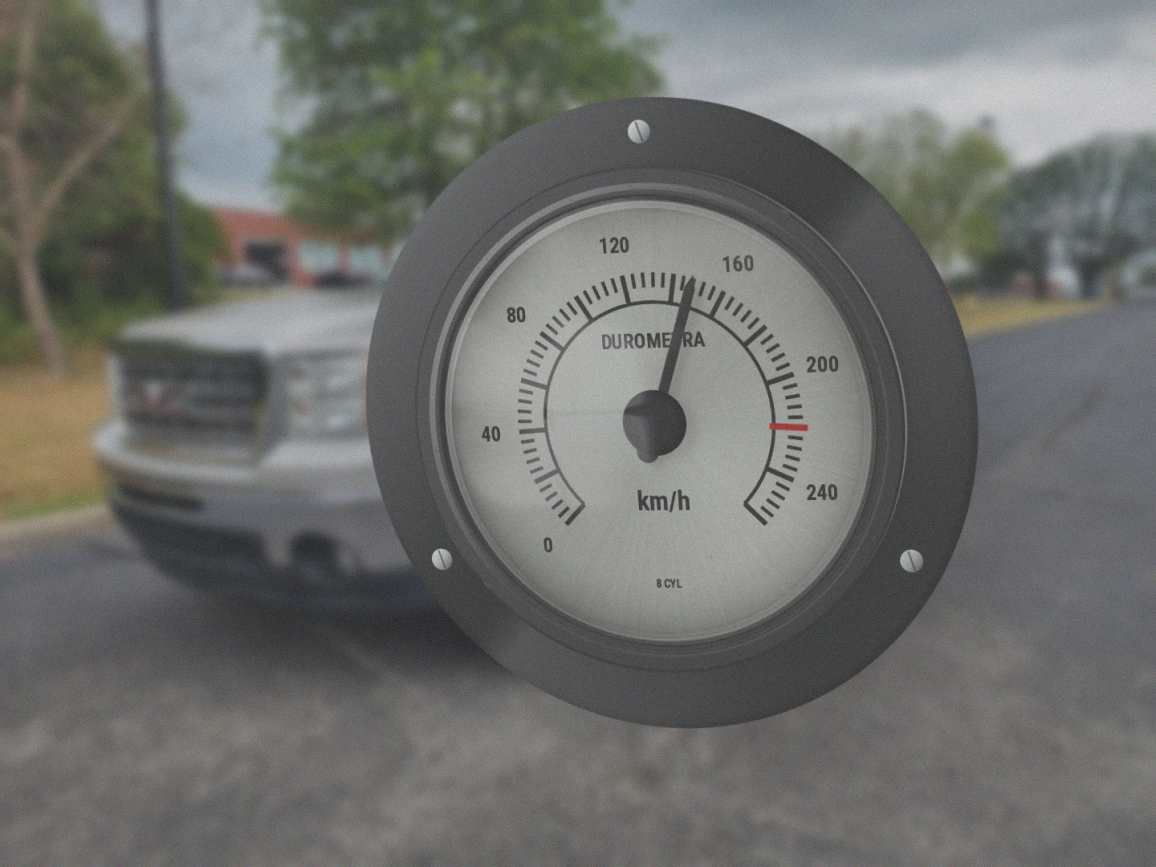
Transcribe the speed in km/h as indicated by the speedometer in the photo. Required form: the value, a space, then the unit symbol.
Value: 148 km/h
